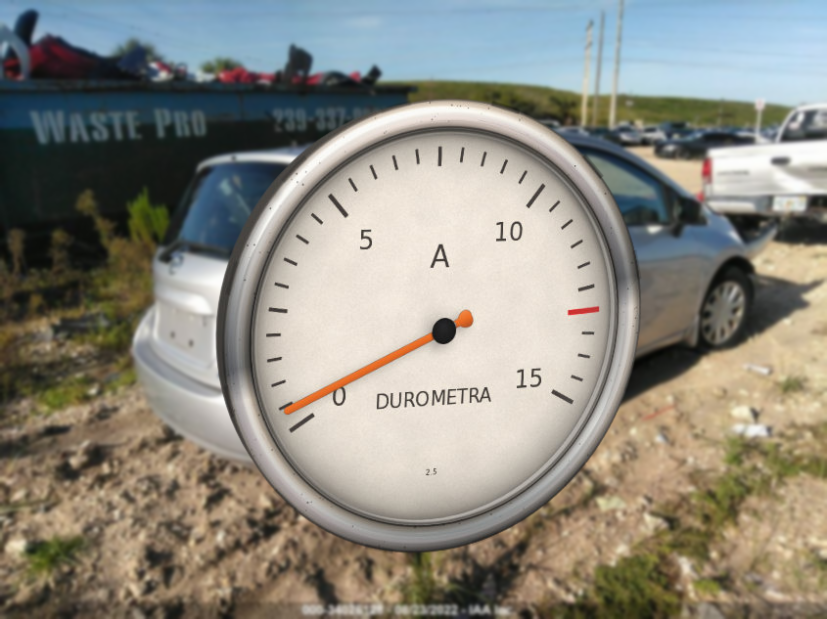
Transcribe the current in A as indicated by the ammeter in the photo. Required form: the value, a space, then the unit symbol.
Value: 0.5 A
